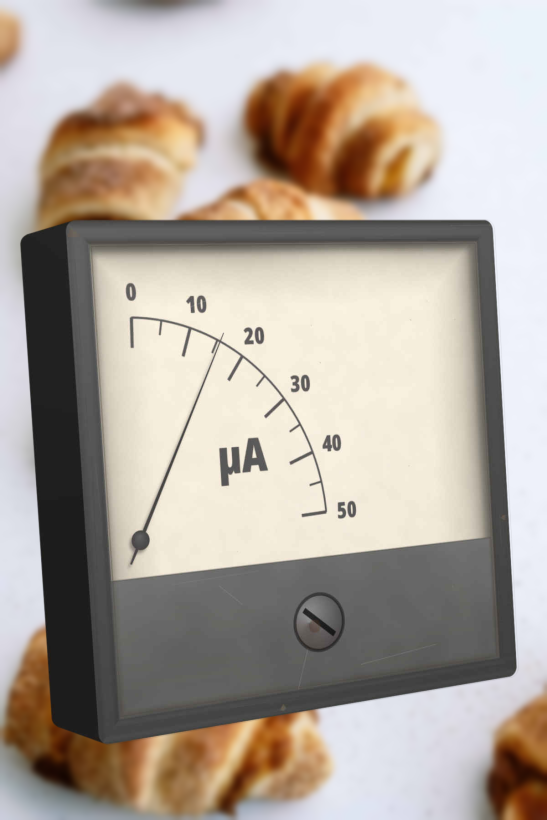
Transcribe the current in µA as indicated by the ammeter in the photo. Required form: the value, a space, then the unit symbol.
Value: 15 µA
